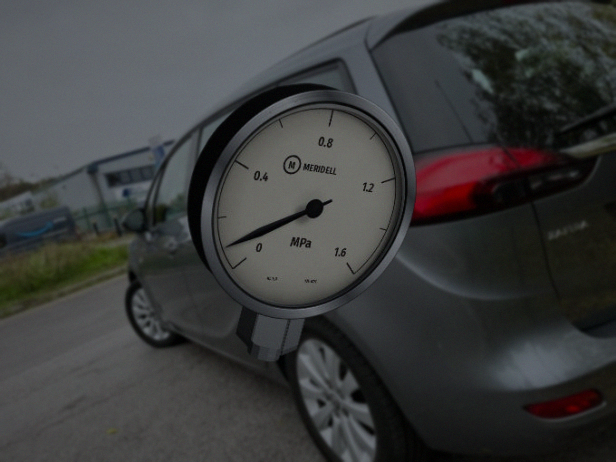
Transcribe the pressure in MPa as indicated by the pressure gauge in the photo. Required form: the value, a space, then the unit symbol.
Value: 0.1 MPa
